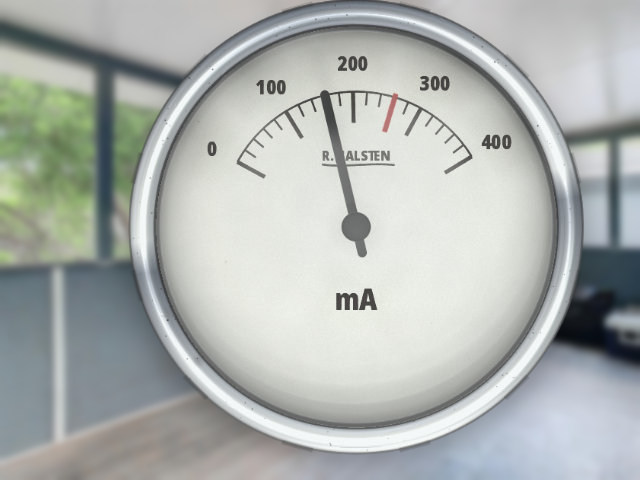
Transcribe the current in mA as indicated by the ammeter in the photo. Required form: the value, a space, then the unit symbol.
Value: 160 mA
